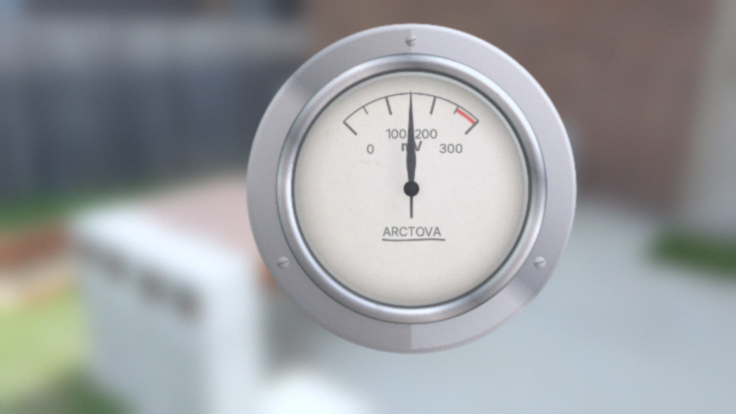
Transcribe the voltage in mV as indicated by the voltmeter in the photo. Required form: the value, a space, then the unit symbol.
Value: 150 mV
